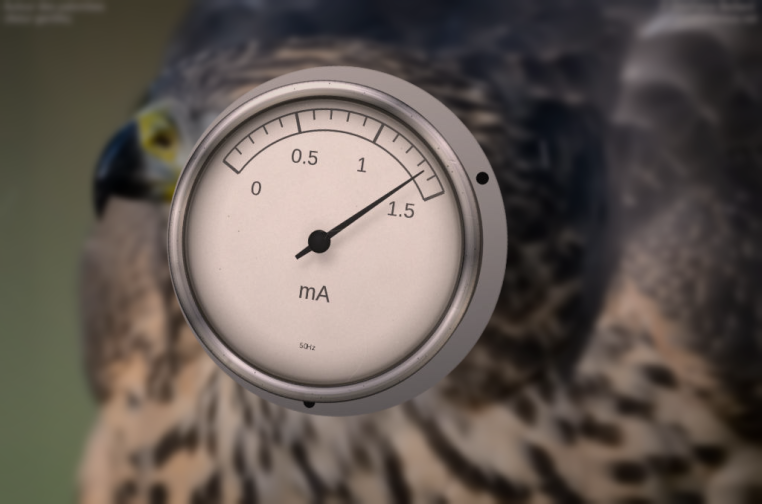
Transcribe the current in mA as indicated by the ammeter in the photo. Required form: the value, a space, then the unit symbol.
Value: 1.35 mA
